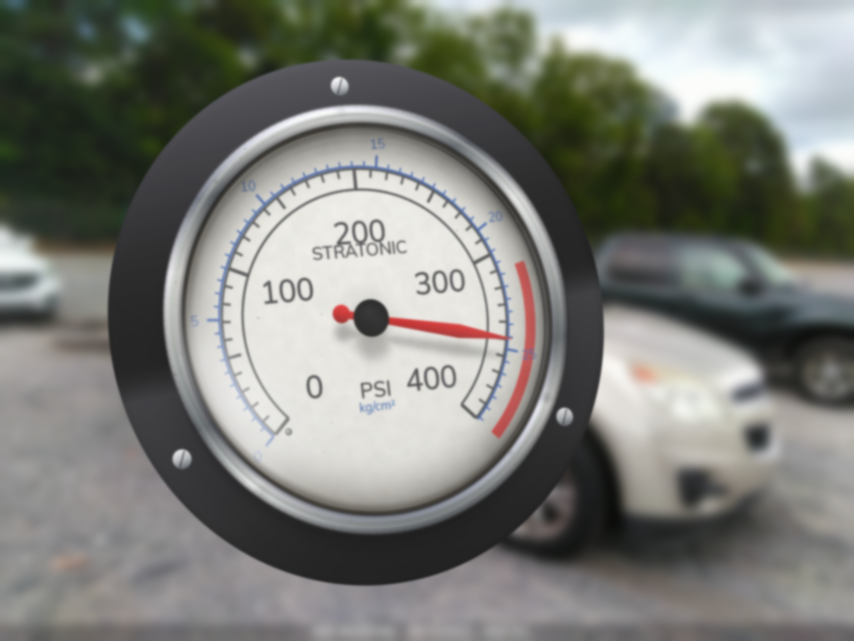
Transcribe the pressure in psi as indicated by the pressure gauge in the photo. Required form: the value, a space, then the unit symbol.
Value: 350 psi
